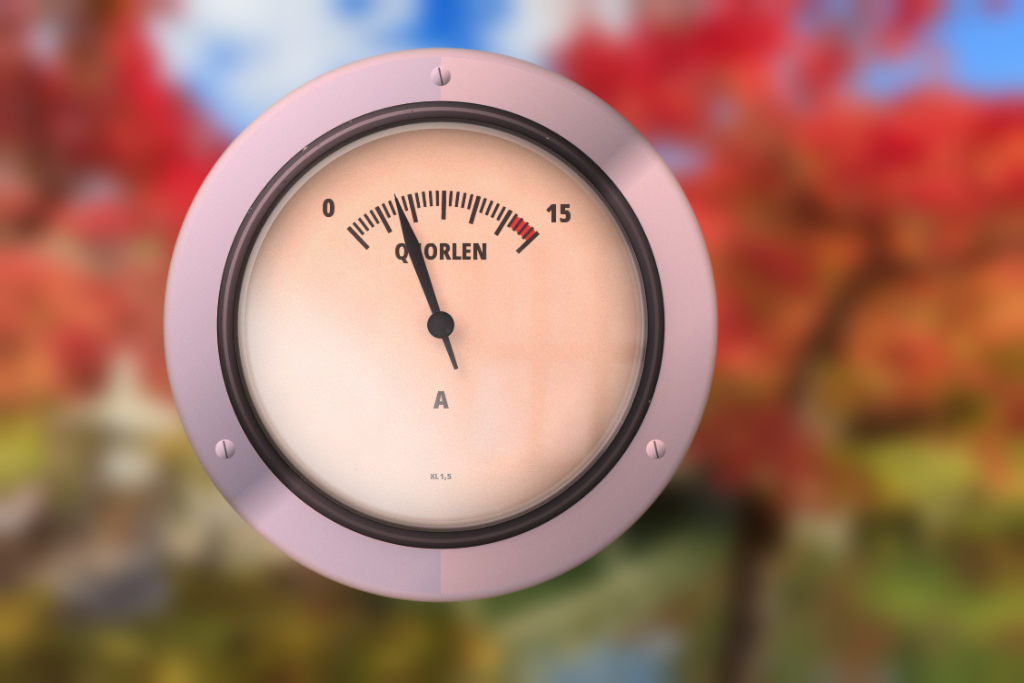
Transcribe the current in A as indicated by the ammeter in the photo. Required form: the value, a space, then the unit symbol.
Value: 4 A
